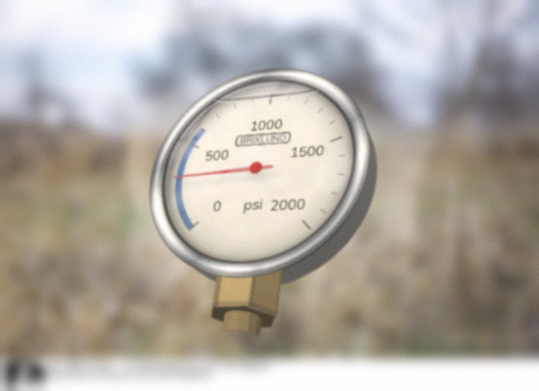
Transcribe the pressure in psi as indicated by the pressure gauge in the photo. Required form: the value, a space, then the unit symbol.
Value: 300 psi
